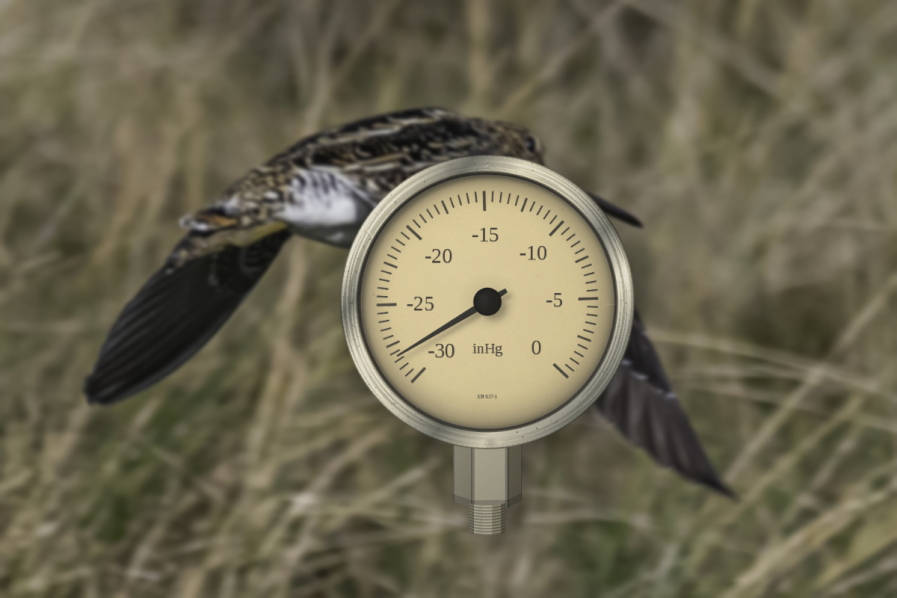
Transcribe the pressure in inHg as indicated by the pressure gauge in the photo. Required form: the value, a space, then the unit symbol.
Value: -28.25 inHg
